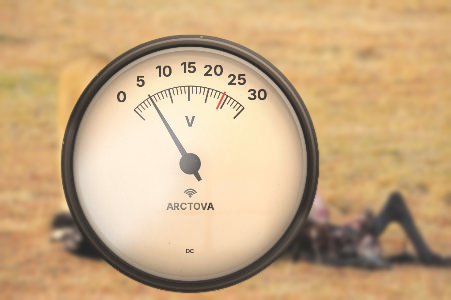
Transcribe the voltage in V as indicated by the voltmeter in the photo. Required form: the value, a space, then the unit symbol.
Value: 5 V
